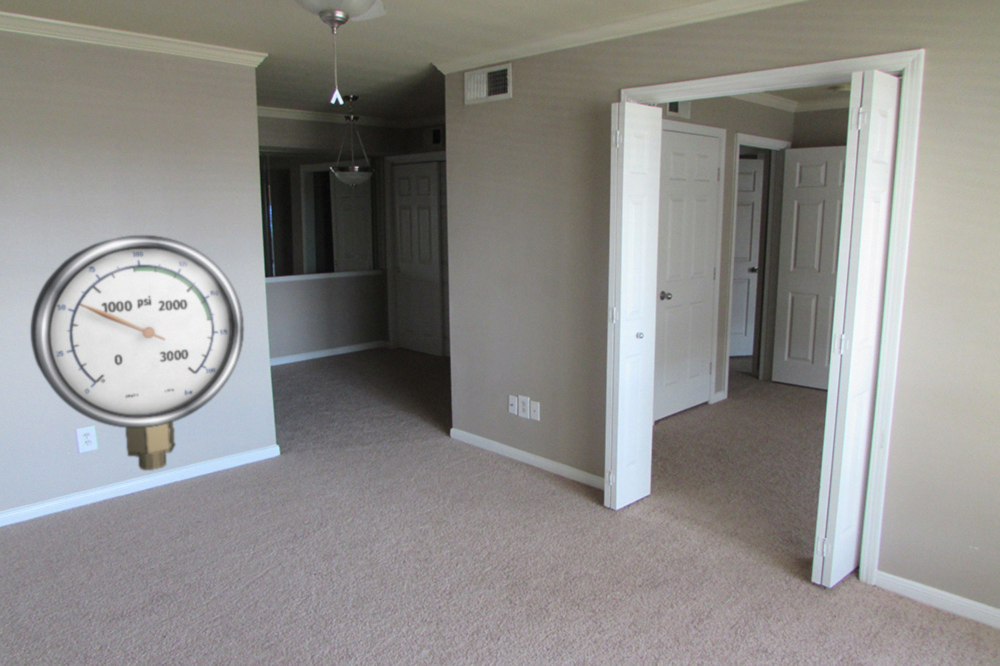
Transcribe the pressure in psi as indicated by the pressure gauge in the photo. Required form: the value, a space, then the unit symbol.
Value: 800 psi
